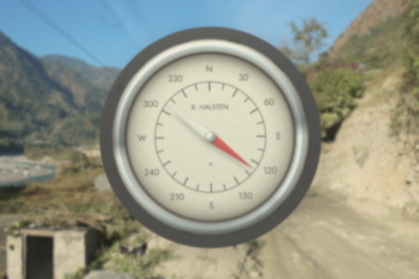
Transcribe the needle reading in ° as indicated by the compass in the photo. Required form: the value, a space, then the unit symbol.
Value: 127.5 °
